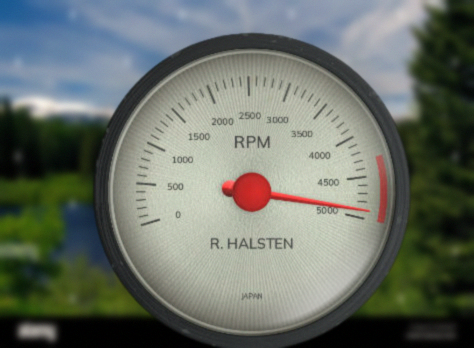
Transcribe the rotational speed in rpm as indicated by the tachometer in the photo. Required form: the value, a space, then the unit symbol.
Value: 4900 rpm
